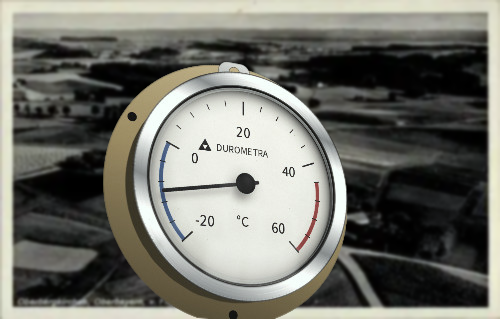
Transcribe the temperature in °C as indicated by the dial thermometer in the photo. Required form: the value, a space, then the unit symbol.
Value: -10 °C
